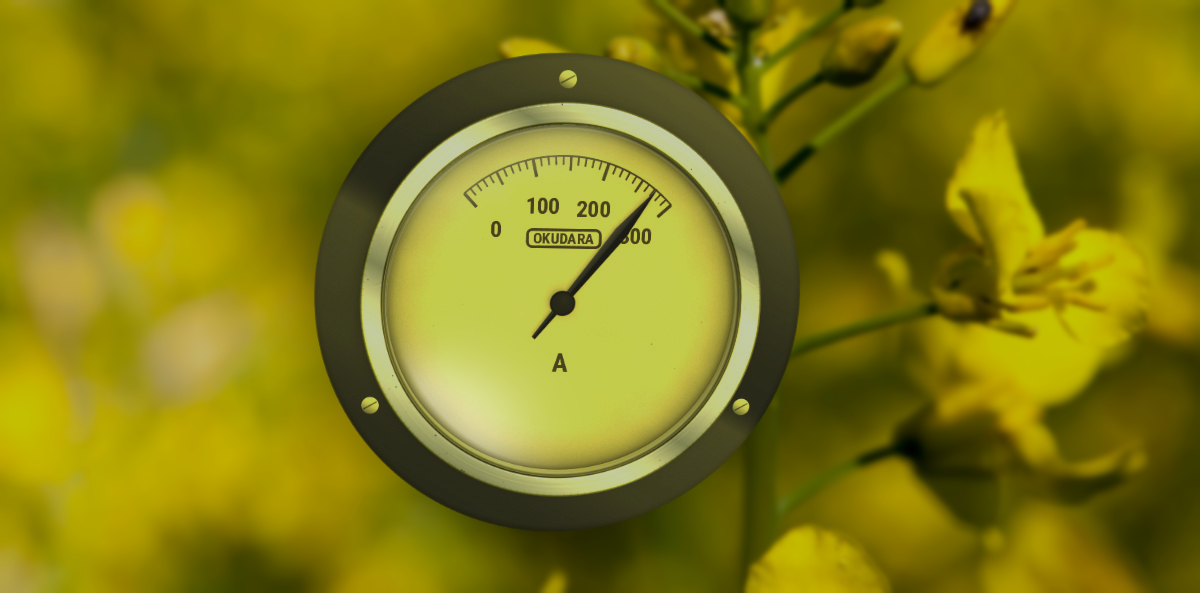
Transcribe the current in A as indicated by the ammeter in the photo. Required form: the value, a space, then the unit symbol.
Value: 270 A
